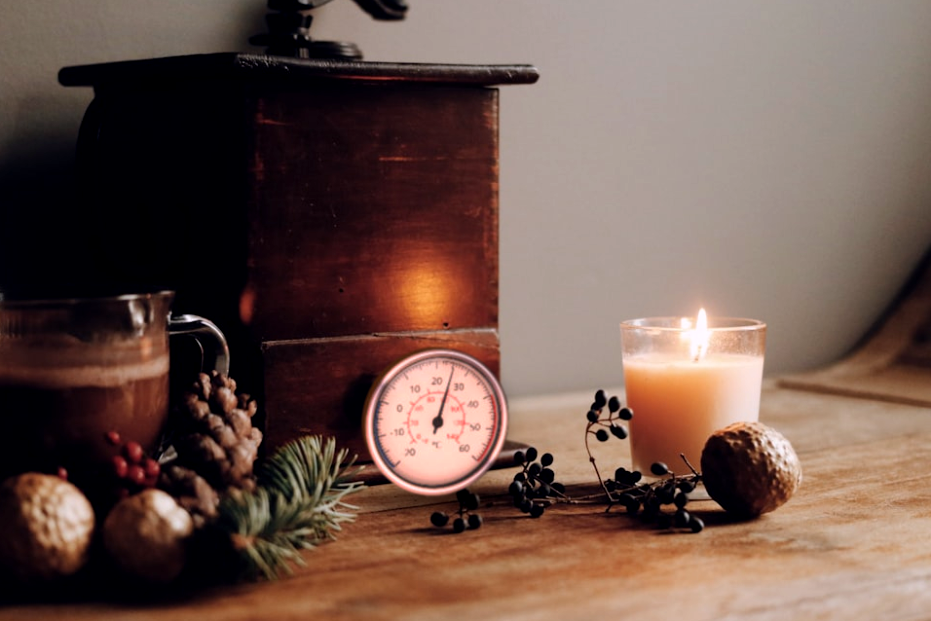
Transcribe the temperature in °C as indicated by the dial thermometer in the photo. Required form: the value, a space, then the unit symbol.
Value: 25 °C
